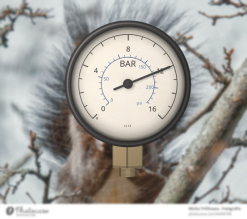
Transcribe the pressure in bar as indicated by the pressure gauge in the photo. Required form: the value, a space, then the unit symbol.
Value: 12 bar
